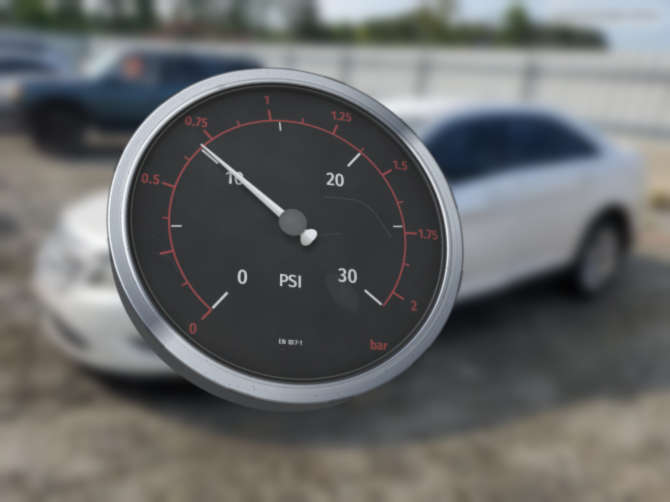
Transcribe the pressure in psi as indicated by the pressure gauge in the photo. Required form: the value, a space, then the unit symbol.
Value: 10 psi
